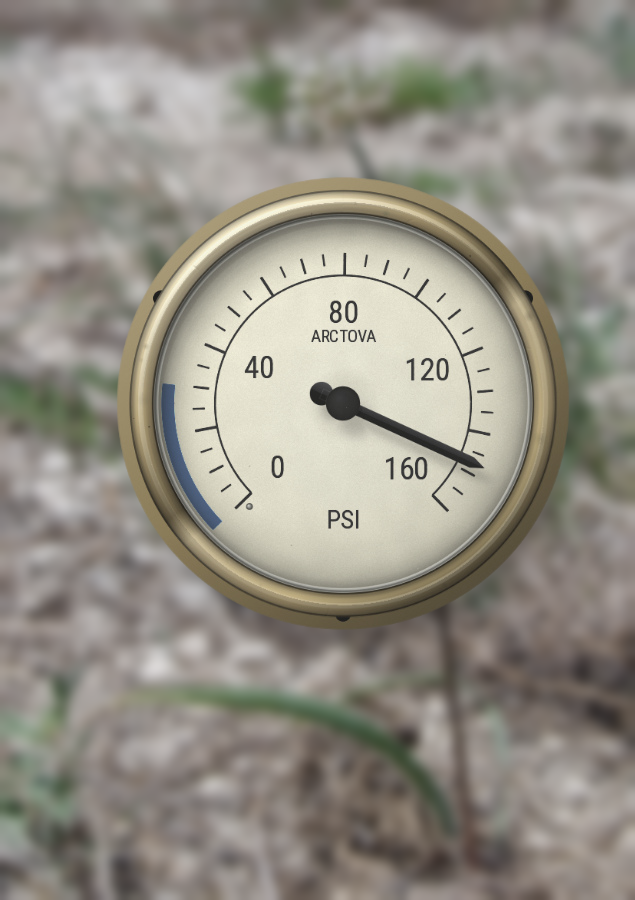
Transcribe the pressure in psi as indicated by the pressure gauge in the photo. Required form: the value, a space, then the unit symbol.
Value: 147.5 psi
